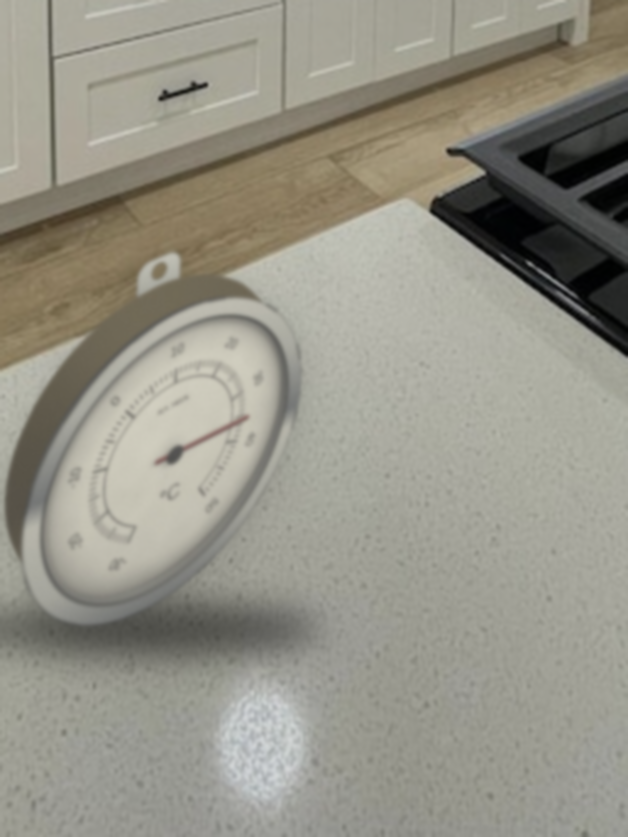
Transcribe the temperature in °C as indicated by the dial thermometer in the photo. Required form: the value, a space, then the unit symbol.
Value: 35 °C
